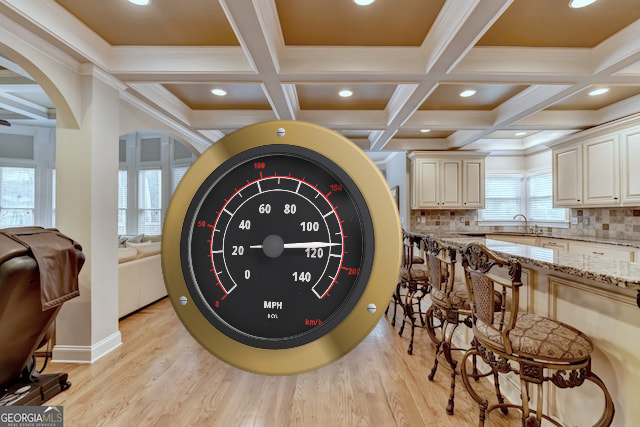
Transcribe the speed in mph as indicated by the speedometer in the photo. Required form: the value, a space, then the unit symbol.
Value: 115 mph
